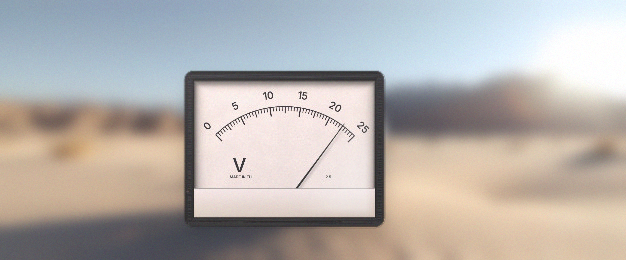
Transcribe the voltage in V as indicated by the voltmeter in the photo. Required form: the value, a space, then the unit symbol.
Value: 22.5 V
